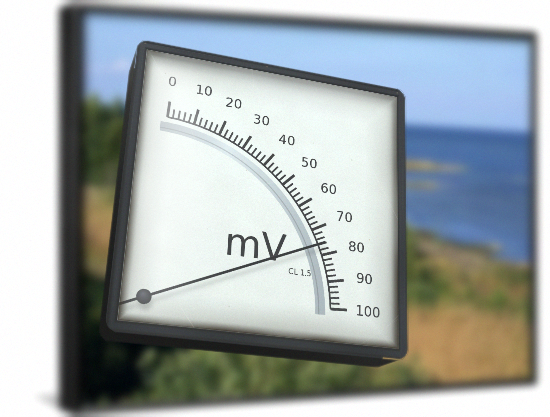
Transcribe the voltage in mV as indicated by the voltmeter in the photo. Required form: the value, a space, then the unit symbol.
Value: 76 mV
